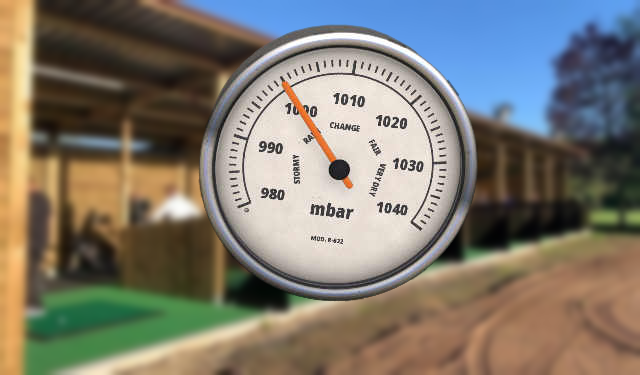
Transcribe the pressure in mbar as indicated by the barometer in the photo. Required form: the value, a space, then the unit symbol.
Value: 1000 mbar
